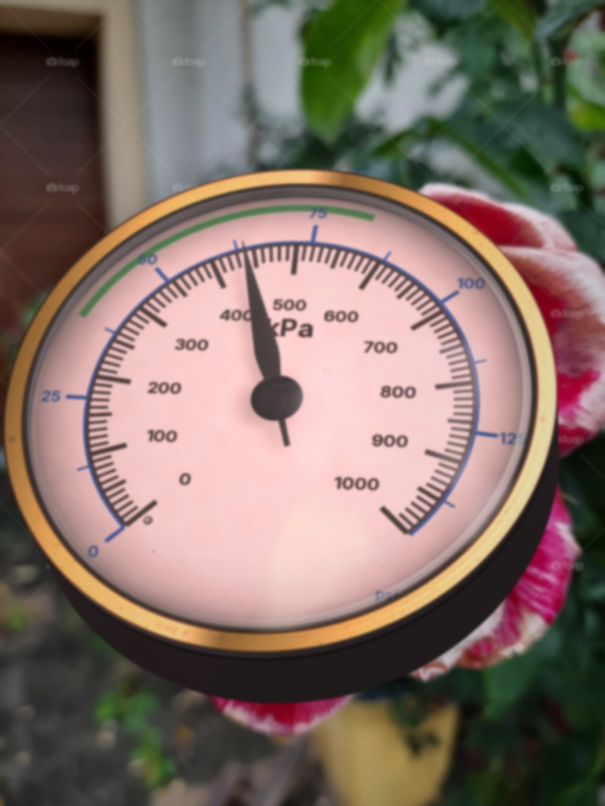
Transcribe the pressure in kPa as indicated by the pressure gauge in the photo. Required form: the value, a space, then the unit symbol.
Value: 440 kPa
